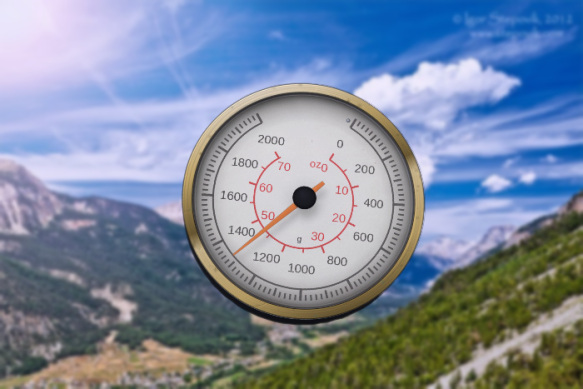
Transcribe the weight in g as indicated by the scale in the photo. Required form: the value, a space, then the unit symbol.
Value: 1320 g
